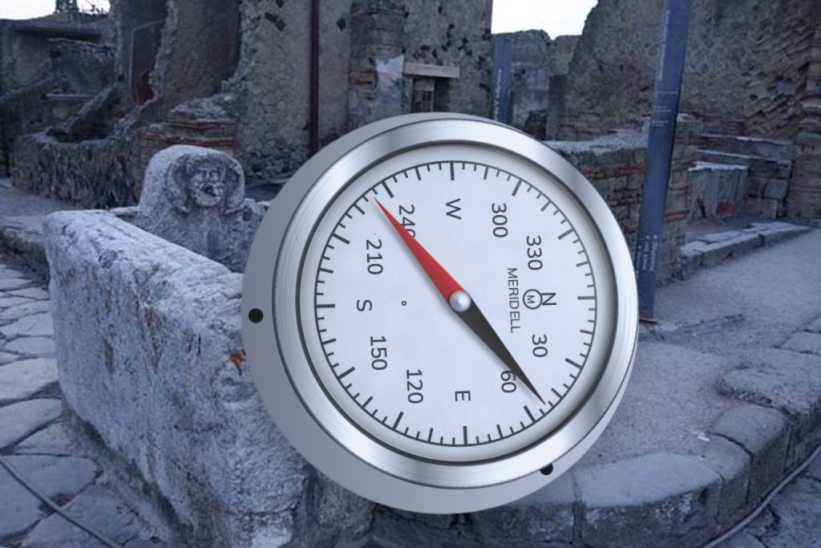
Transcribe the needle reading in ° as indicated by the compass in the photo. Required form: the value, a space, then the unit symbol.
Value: 232.5 °
